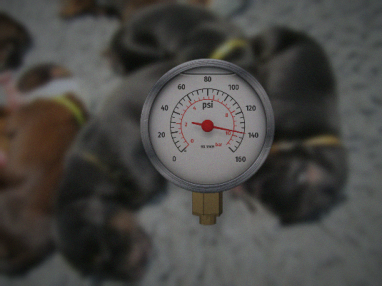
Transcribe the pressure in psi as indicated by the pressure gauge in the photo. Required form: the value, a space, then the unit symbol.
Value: 140 psi
